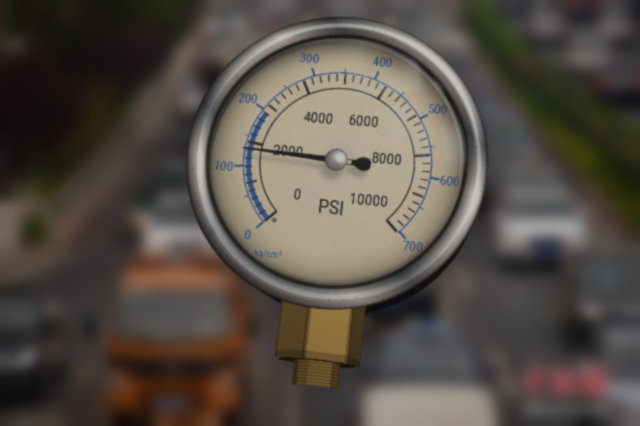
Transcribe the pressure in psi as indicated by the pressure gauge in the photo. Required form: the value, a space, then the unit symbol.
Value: 1800 psi
